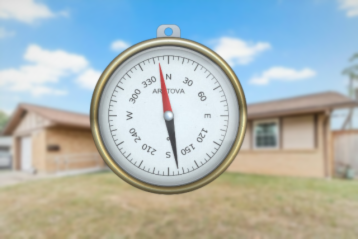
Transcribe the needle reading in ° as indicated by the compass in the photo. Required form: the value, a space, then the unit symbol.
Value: 350 °
